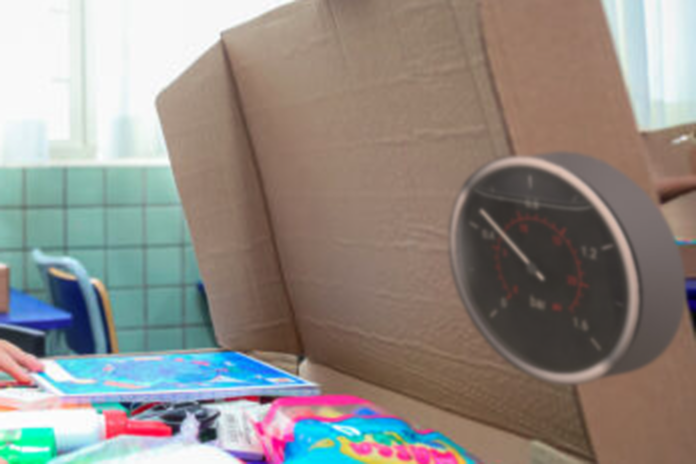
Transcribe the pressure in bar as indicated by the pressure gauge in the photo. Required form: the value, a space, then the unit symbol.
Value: 0.5 bar
